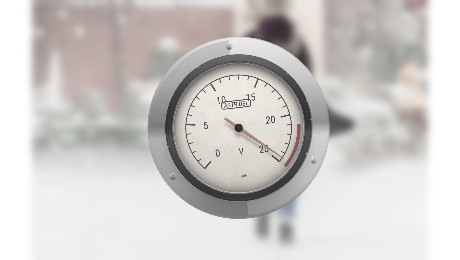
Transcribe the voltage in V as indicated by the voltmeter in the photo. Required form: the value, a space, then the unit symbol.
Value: 24.5 V
